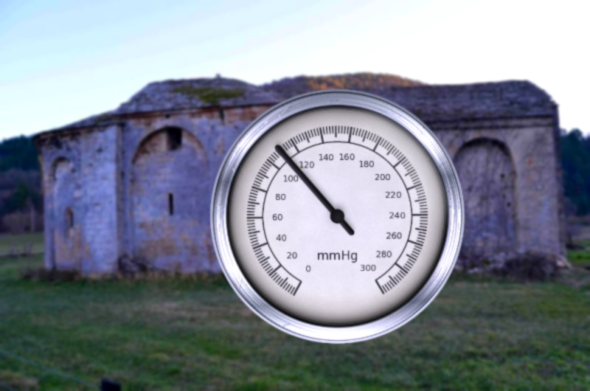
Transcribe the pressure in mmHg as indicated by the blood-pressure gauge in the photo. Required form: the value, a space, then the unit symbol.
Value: 110 mmHg
